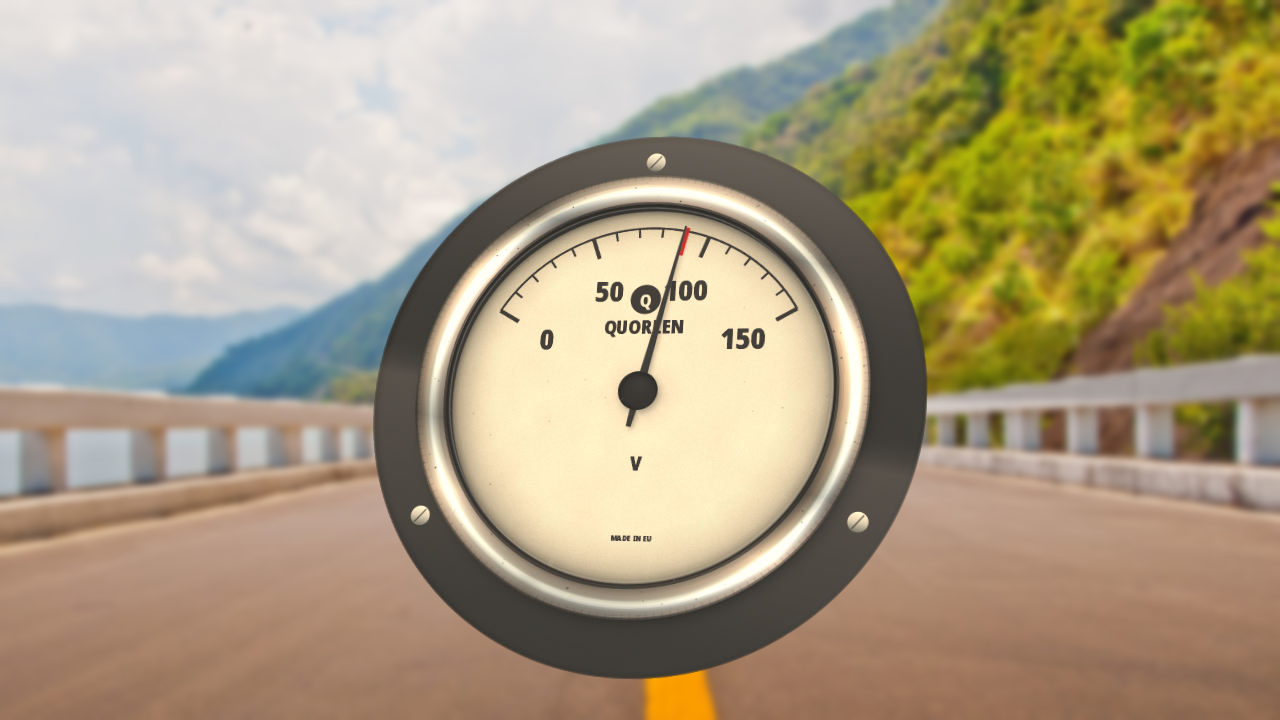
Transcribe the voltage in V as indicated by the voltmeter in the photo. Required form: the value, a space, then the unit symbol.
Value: 90 V
